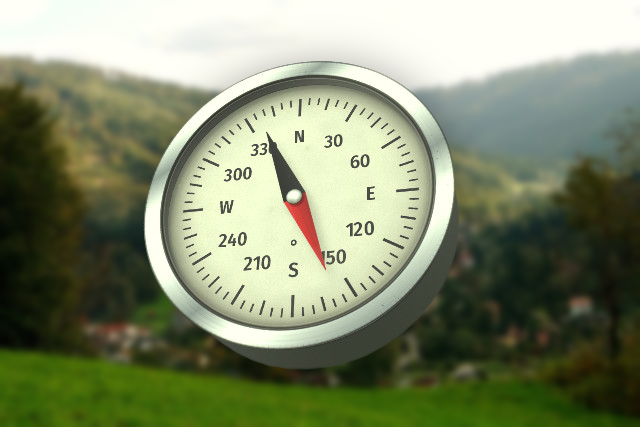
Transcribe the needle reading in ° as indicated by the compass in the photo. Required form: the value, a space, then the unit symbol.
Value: 157.5 °
